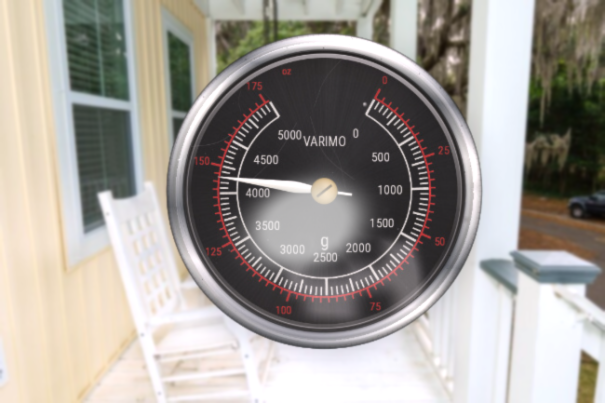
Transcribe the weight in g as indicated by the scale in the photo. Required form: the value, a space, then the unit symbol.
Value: 4150 g
